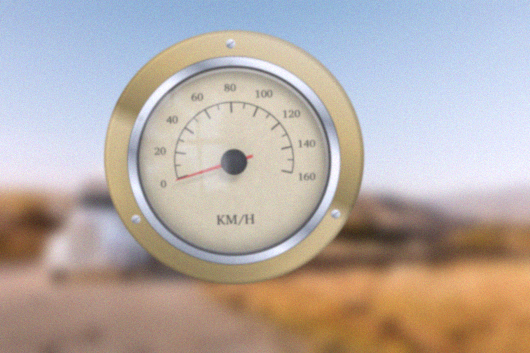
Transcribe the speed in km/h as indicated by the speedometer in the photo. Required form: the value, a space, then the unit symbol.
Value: 0 km/h
